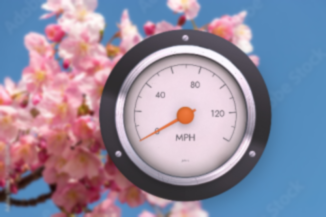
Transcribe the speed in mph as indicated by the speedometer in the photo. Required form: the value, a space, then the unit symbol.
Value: 0 mph
